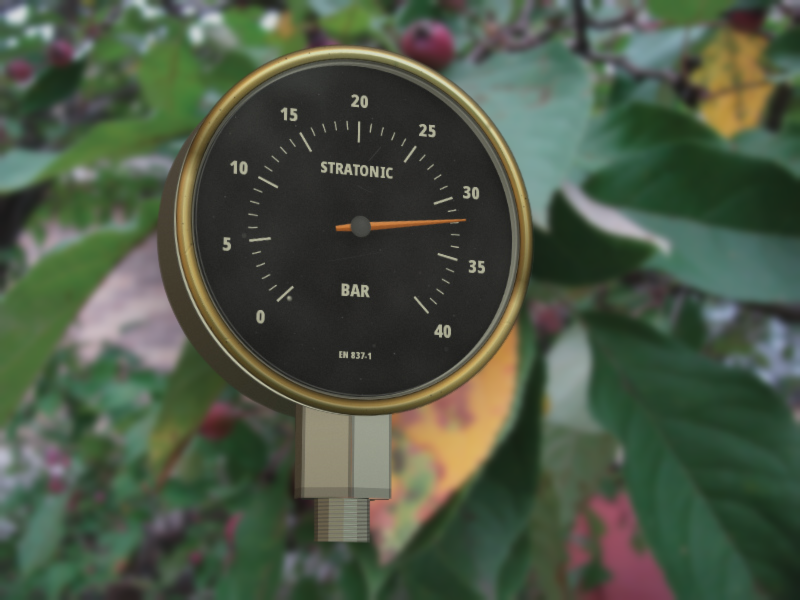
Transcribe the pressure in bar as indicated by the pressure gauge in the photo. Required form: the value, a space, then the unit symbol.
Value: 32 bar
